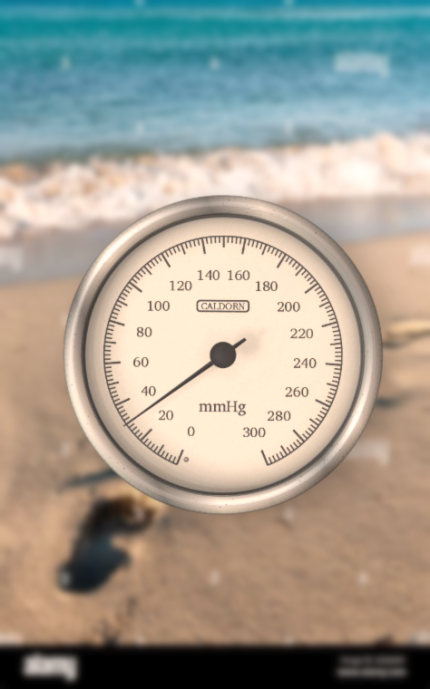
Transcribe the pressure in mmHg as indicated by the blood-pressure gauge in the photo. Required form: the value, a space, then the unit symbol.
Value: 30 mmHg
